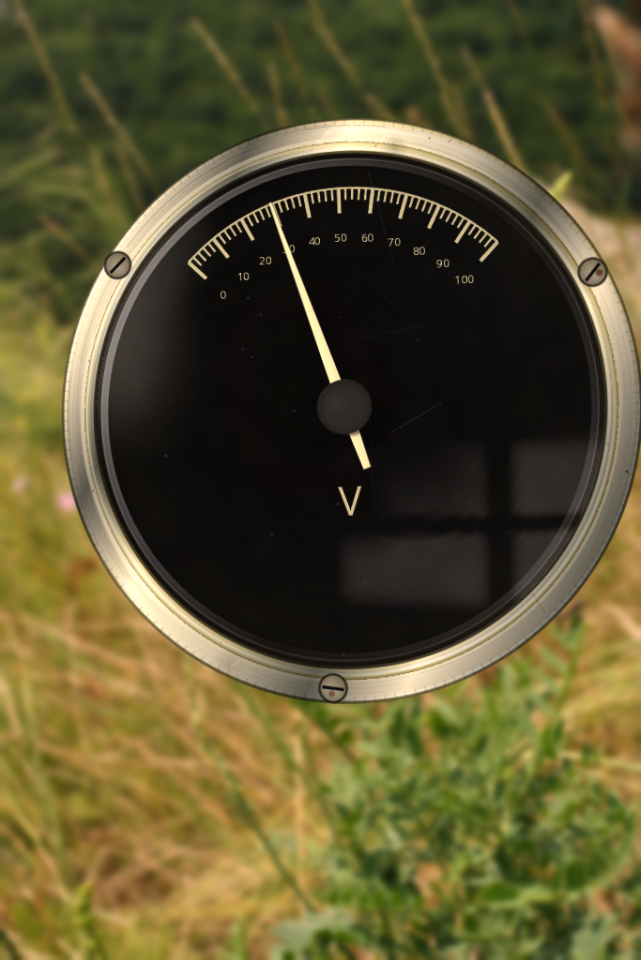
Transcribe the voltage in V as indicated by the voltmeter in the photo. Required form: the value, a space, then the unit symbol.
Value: 30 V
